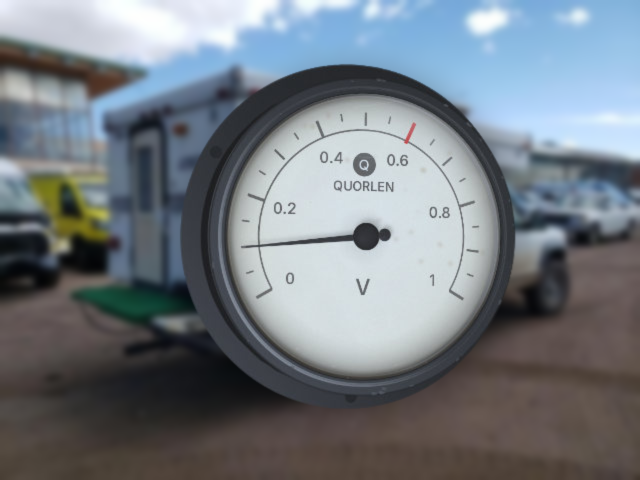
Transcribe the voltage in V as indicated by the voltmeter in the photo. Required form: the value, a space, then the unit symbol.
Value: 0.1 V
